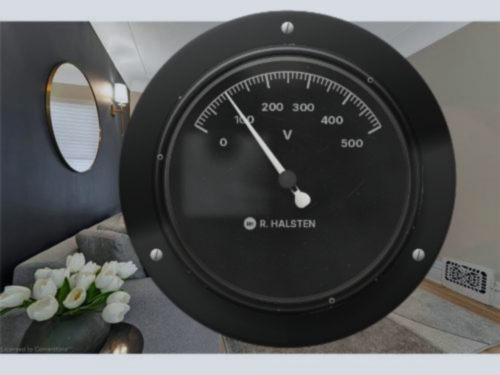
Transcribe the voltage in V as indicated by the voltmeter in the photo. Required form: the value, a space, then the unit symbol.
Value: 100 V
